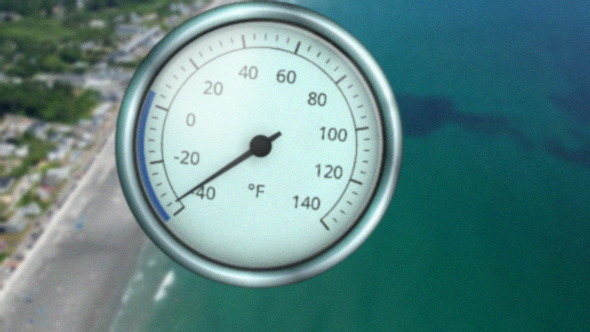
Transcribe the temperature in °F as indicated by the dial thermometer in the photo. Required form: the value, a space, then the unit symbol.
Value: -36 °F
